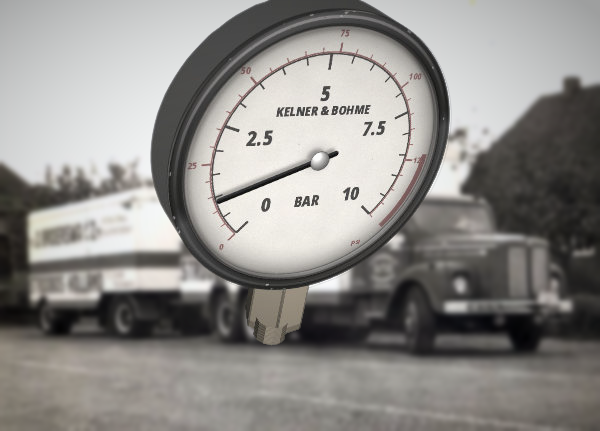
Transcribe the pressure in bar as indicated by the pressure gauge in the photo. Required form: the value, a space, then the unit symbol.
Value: 1 bar
